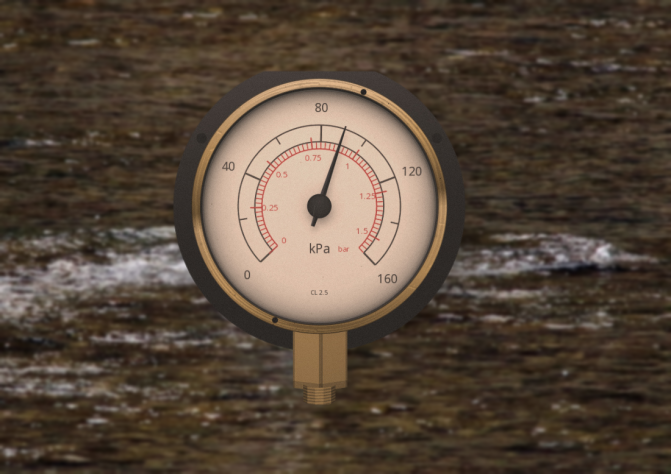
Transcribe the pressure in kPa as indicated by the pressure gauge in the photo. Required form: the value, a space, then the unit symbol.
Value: 90 kPa
